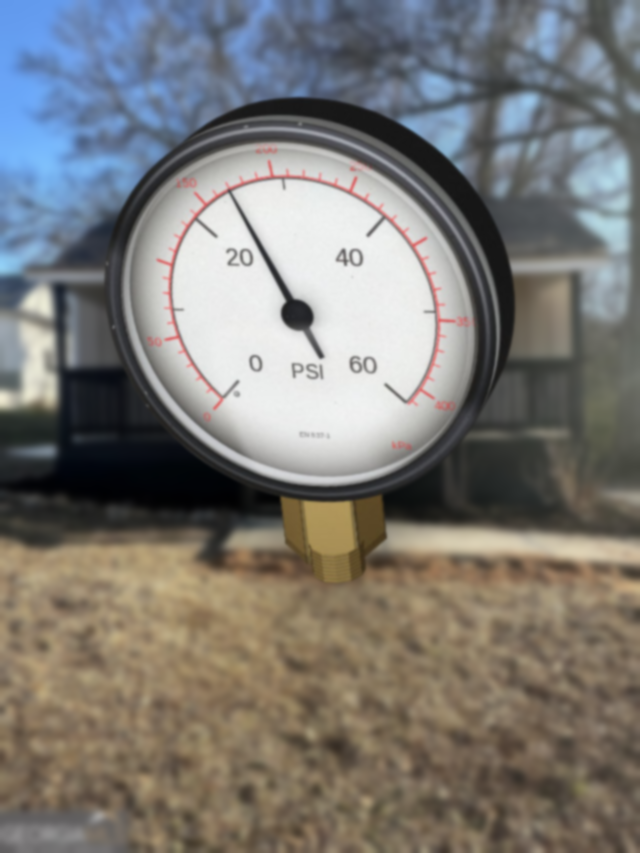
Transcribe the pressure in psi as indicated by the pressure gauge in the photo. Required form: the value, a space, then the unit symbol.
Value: 25 psi
